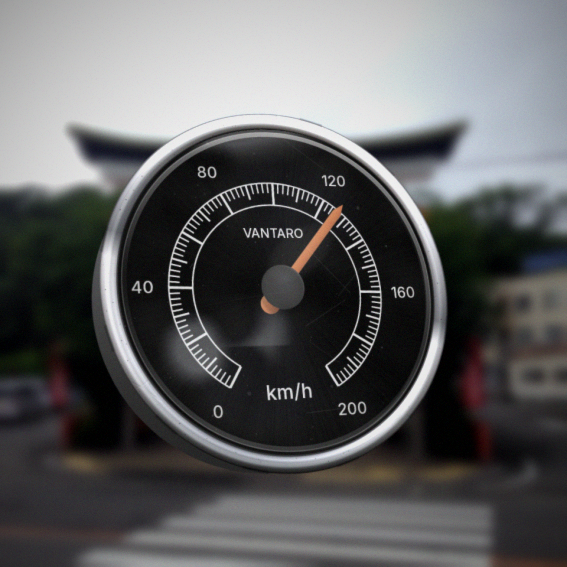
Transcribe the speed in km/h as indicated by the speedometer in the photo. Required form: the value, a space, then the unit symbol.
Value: 126 km/h
